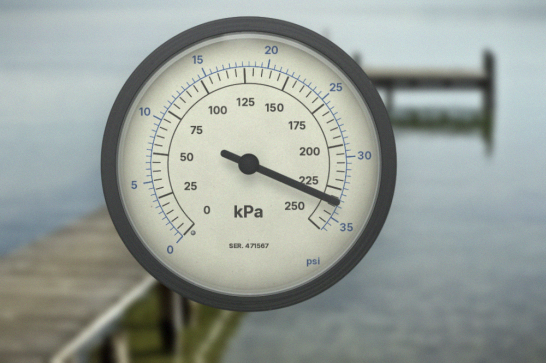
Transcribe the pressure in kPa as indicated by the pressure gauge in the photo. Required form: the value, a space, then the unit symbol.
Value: 232.5 kPa
